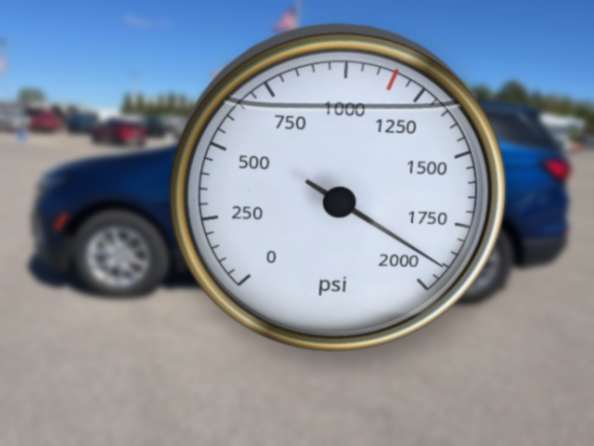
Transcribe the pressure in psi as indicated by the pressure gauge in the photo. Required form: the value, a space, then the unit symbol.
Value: 1900 psi
